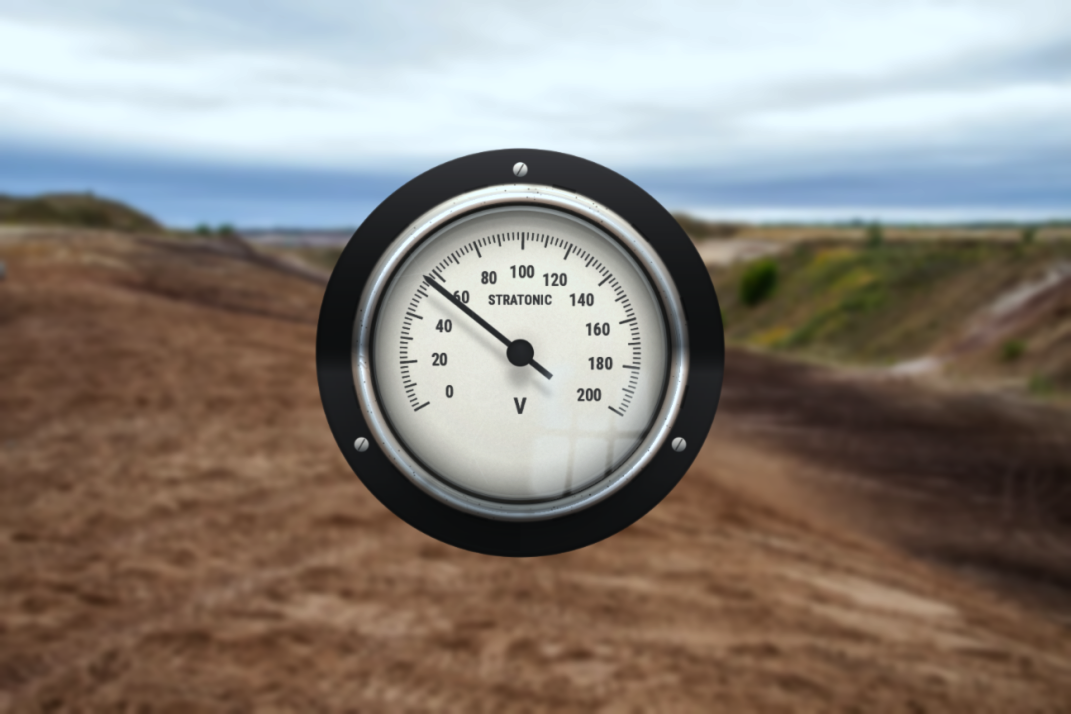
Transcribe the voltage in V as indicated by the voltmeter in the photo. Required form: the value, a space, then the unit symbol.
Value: 56 V
